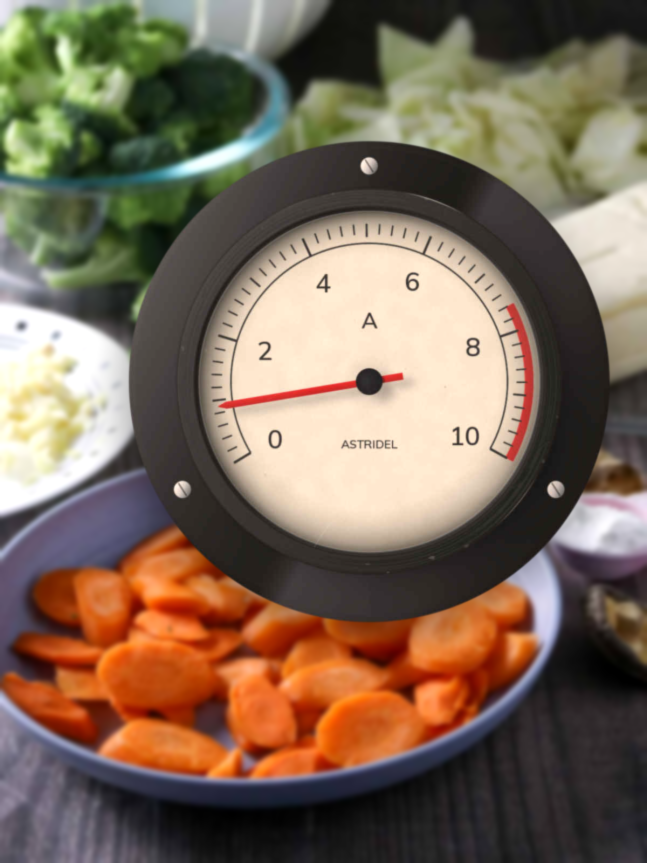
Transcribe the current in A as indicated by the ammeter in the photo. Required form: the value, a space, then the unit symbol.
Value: 0.9 A
